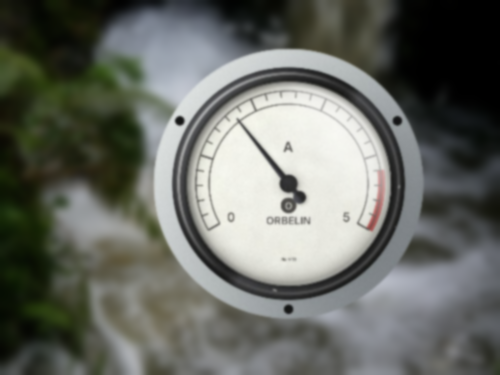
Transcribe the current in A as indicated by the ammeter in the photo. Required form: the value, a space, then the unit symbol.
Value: 1.7 A
